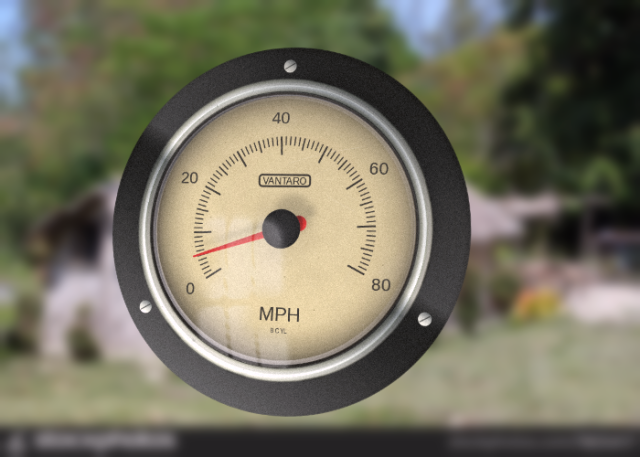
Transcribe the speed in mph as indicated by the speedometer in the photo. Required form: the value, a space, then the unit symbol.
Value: 5 mph
